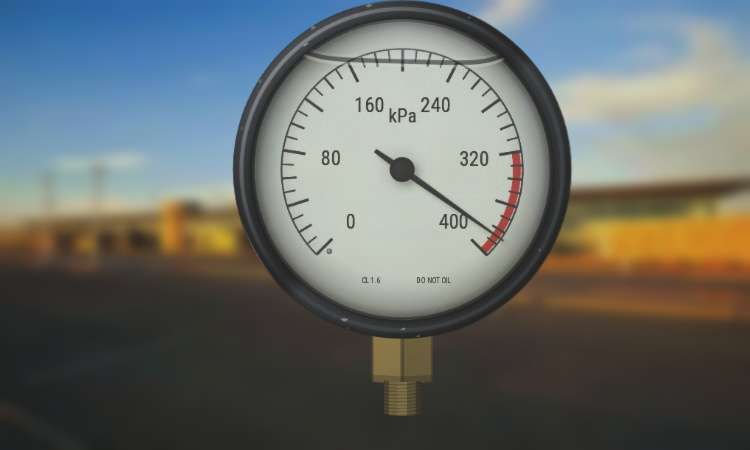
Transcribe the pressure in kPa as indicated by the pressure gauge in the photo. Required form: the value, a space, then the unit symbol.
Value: 385 kPa
